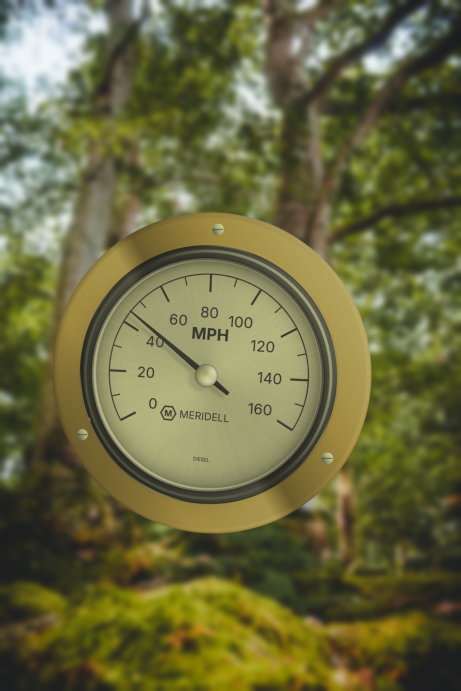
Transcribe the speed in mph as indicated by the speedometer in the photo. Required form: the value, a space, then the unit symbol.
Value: 45 mph
